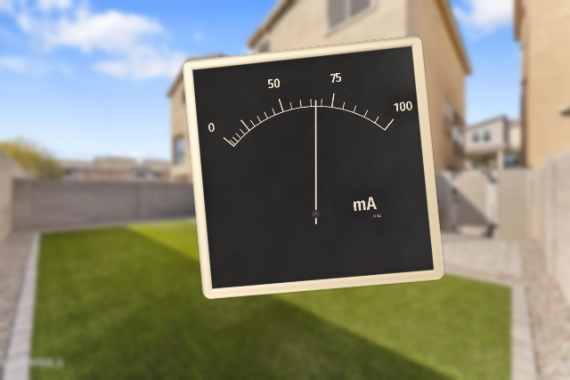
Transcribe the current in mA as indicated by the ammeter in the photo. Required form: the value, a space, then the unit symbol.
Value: 67.5 mA
